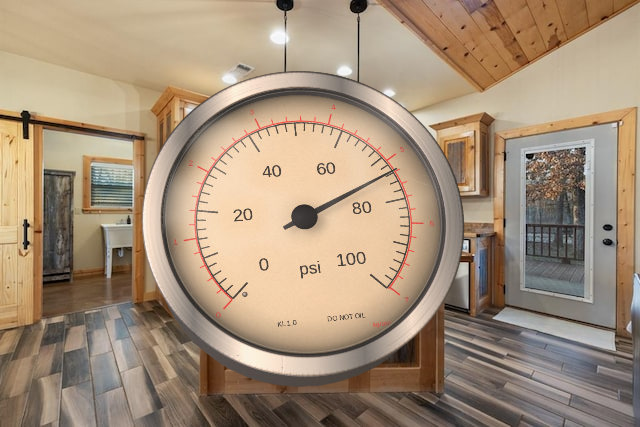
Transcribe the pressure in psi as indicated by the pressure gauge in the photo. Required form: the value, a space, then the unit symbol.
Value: 74 psi
